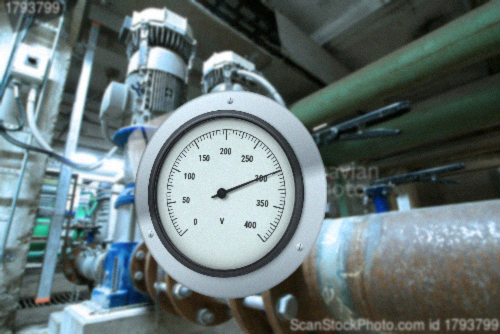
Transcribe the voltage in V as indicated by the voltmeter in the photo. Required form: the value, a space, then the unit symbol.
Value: 300 V
